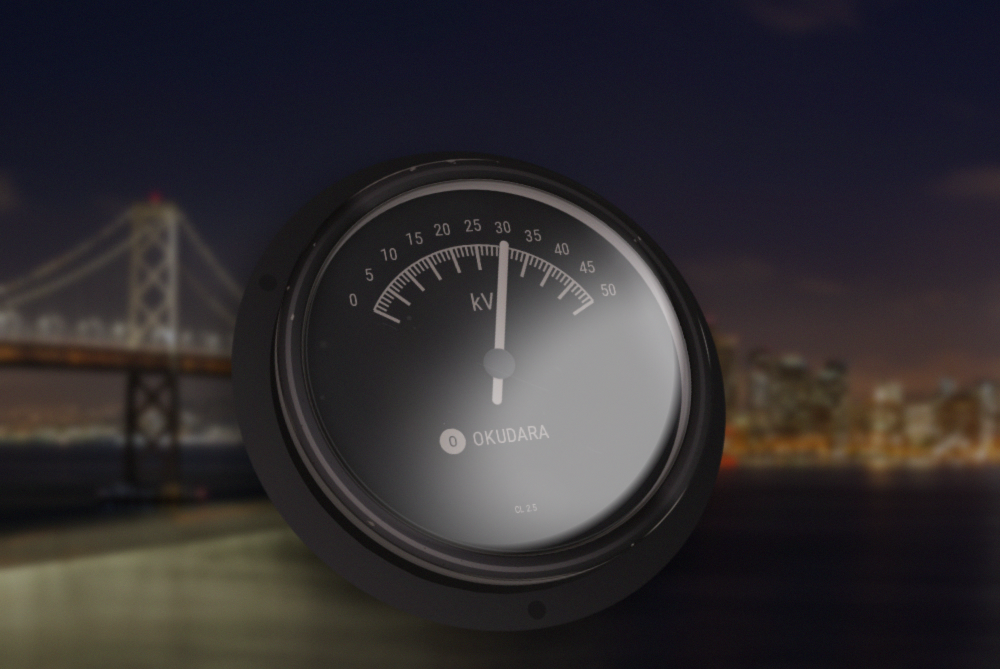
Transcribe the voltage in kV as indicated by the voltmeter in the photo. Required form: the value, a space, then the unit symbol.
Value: 30 kV
